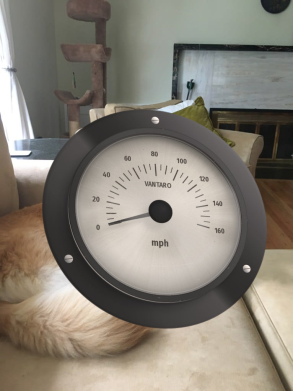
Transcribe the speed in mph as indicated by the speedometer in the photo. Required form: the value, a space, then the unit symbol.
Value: 0 mph
